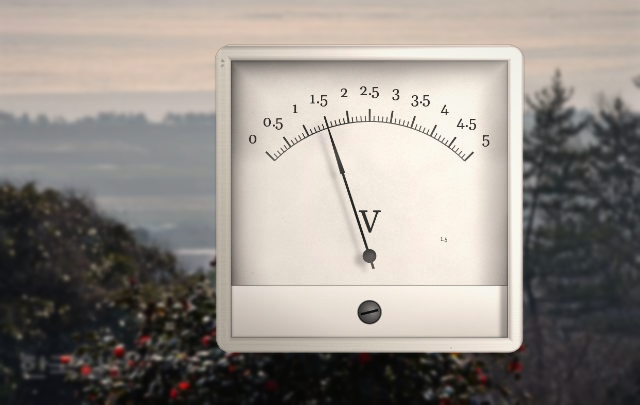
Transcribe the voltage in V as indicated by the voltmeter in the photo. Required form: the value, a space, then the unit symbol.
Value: 1.5 V
